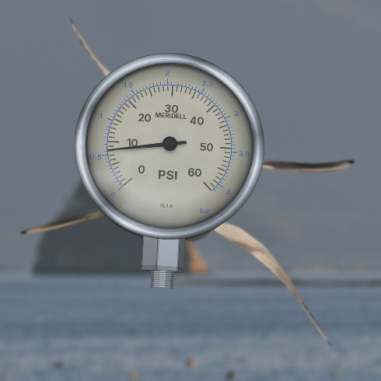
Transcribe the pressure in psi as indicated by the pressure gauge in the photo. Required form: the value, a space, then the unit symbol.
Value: 8 psi
